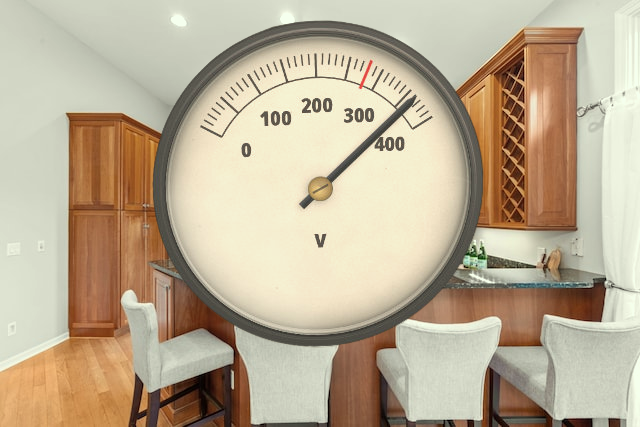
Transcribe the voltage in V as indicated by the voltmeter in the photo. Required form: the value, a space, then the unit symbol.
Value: 360 V
